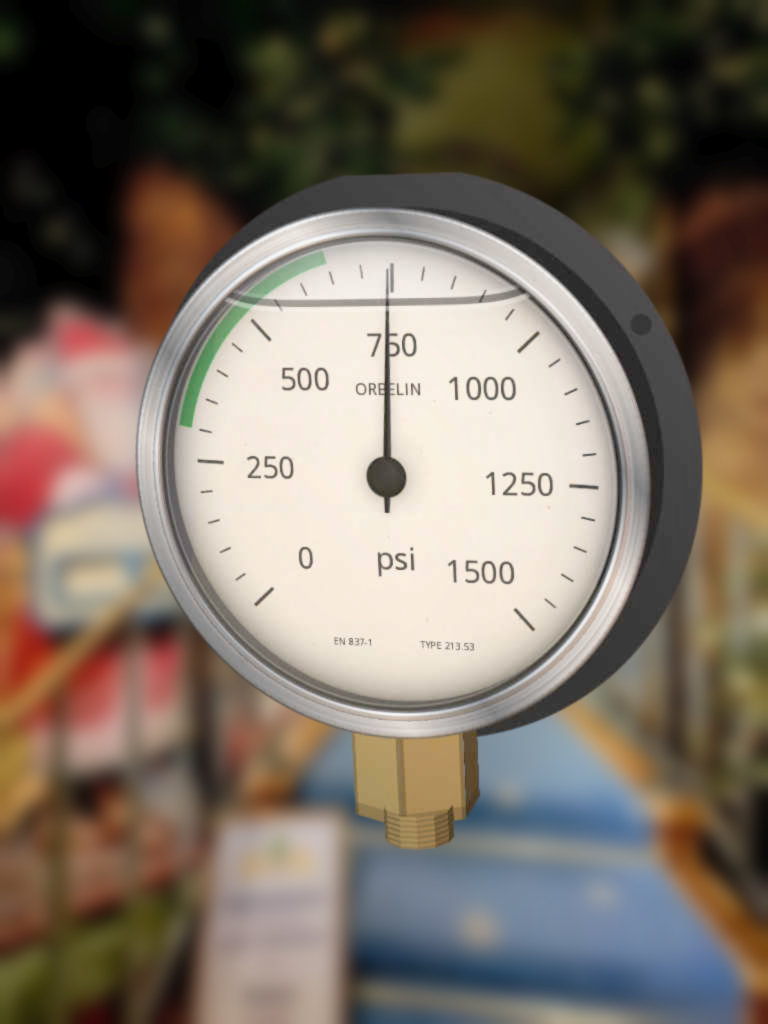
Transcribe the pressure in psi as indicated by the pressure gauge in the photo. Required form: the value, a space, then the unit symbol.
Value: 750 psi
